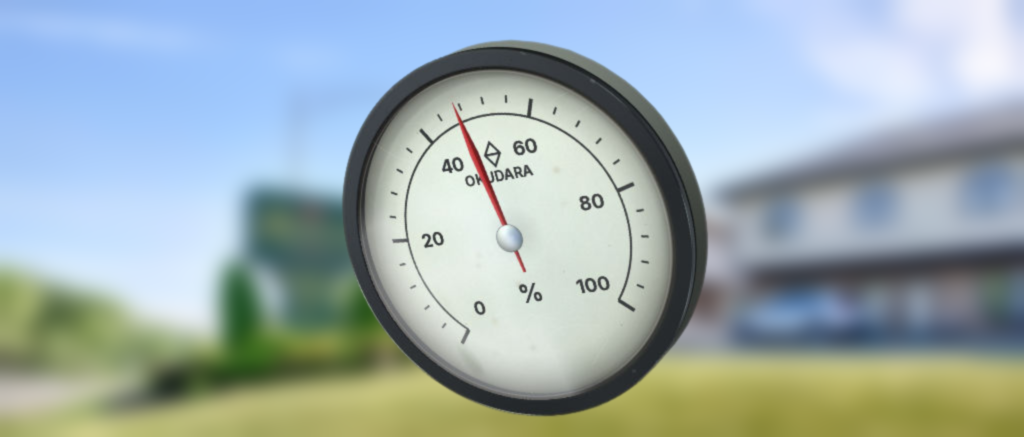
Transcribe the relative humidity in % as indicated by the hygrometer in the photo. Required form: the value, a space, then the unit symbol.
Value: 48 %
